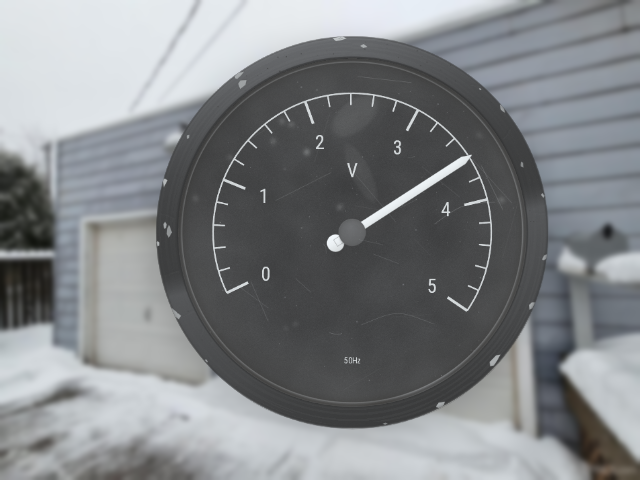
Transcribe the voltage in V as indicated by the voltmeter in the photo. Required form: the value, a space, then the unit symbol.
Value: 3.6 V
